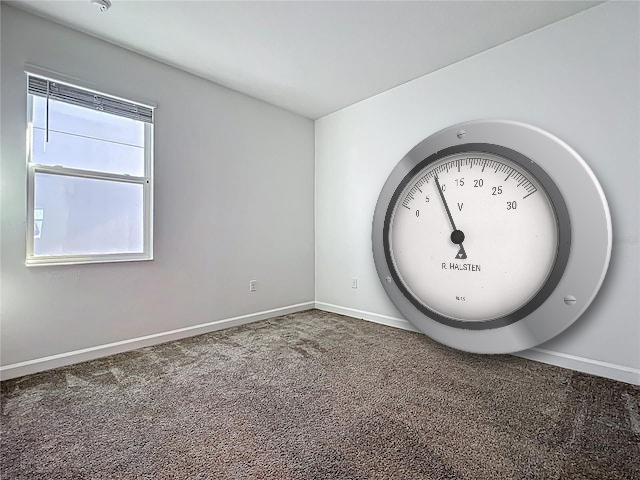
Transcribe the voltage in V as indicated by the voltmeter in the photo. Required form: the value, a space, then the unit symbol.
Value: 10 V
